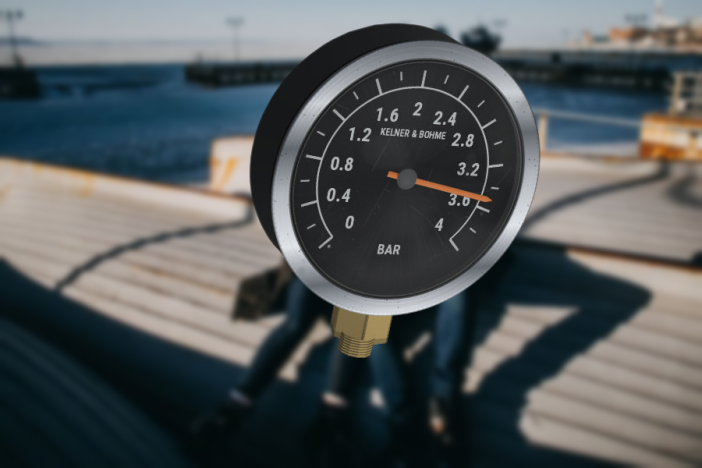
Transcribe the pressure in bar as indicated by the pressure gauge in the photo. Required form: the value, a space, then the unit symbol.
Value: 3.5 bar
